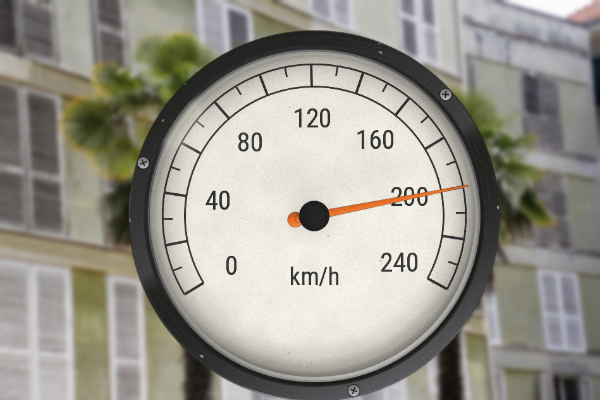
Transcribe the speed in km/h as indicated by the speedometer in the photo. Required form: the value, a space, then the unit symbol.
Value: 200 km/h
